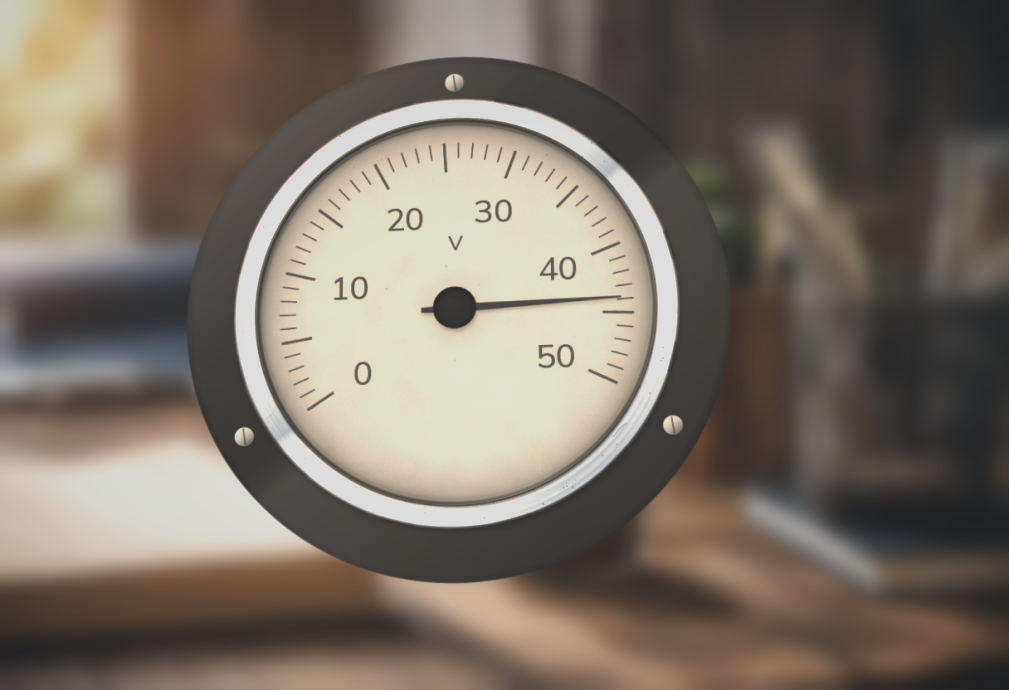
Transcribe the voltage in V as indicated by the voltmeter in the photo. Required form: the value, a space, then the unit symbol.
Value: 44 V
